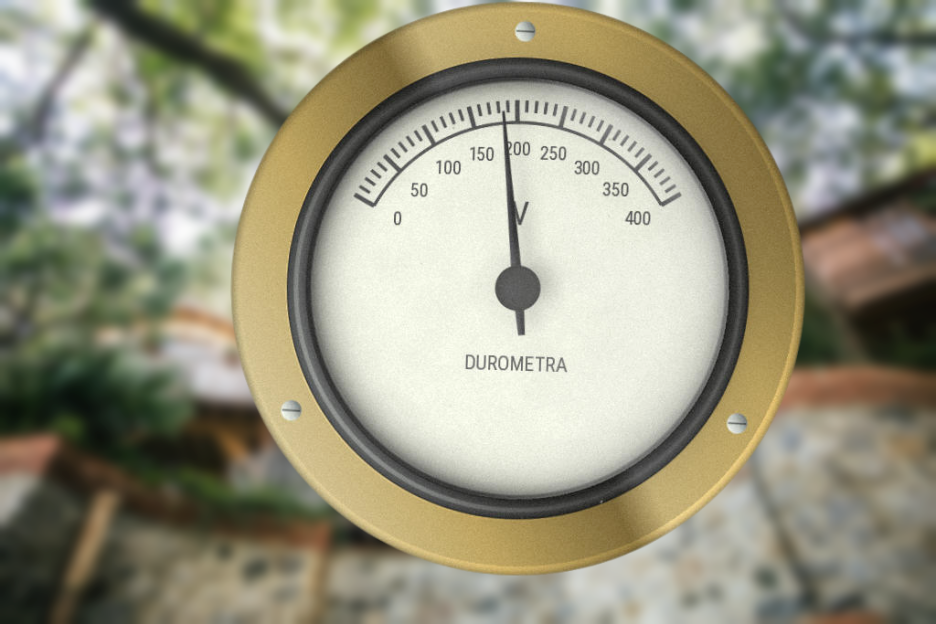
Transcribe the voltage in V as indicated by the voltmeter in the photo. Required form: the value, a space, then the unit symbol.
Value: 185 V
